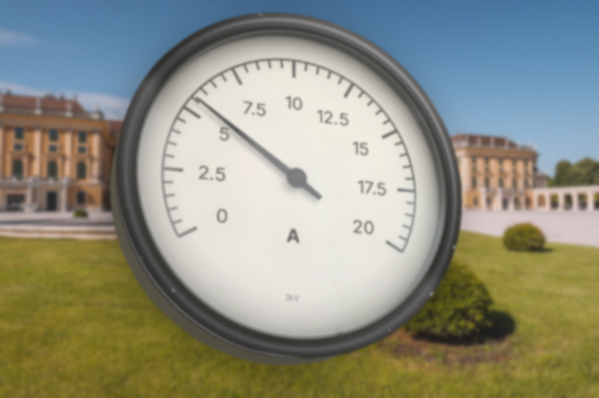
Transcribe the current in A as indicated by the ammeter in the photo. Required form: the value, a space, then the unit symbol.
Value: 5.5 A
